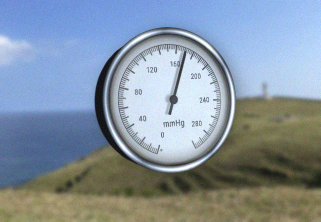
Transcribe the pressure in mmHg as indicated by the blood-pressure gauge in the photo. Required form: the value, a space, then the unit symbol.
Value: 170 mmHg
